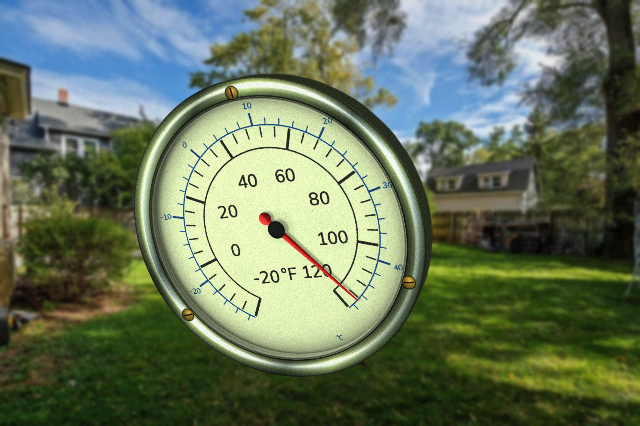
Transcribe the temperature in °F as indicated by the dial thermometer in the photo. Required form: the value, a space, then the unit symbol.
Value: 116 °F
